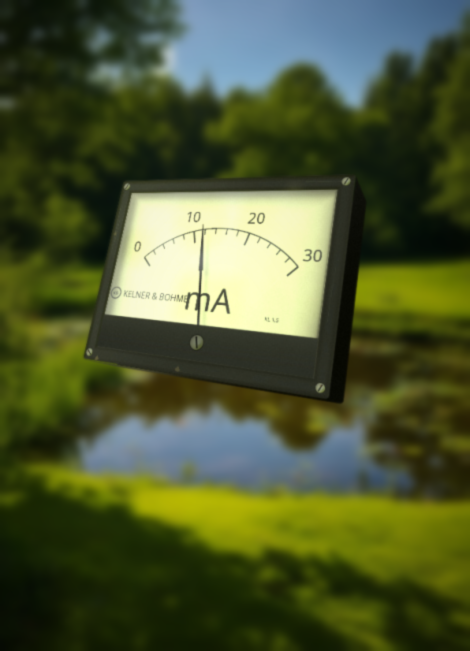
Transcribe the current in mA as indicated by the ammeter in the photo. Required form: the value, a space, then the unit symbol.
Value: 12 mA
